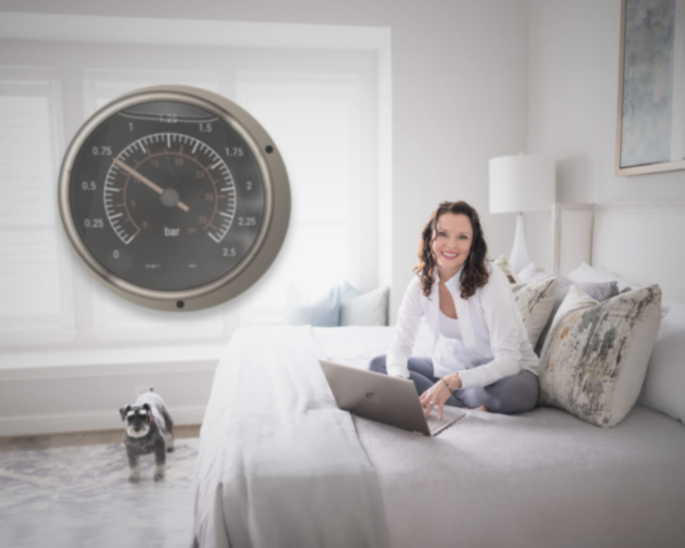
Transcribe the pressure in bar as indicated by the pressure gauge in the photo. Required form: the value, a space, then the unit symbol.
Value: 0.75 bar
